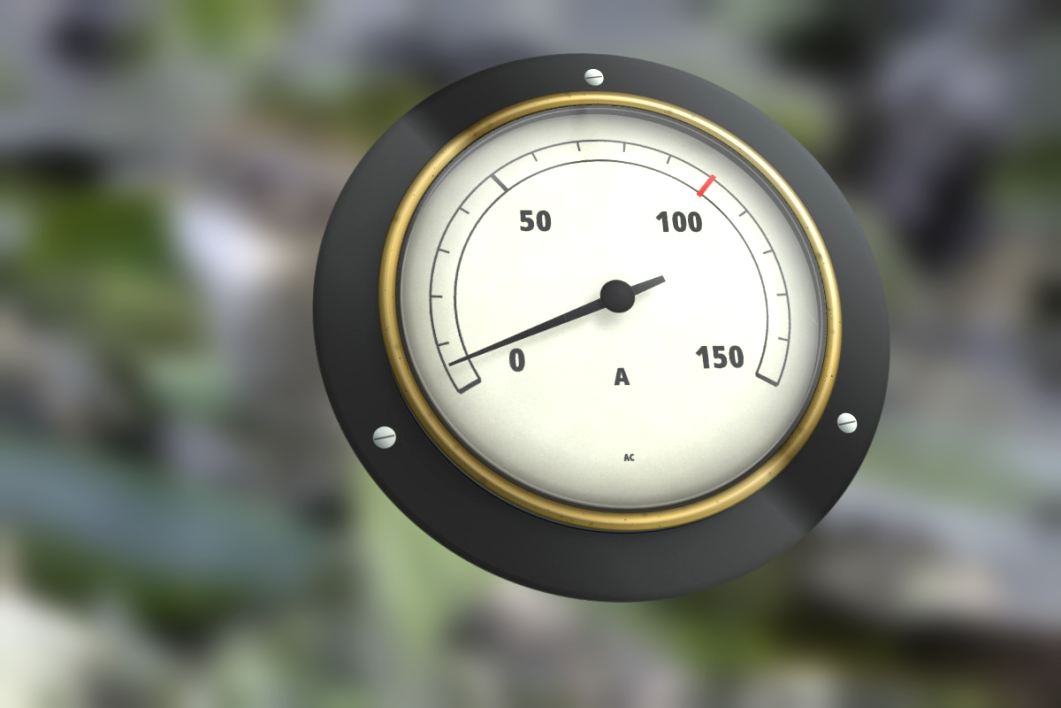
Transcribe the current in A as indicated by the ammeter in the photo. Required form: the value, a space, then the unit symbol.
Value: 5 A
